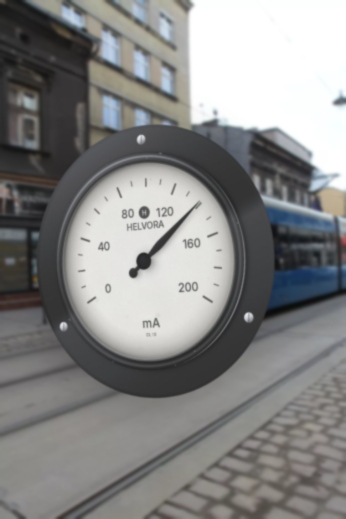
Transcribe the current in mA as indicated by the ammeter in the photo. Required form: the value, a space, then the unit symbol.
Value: 140 mA
